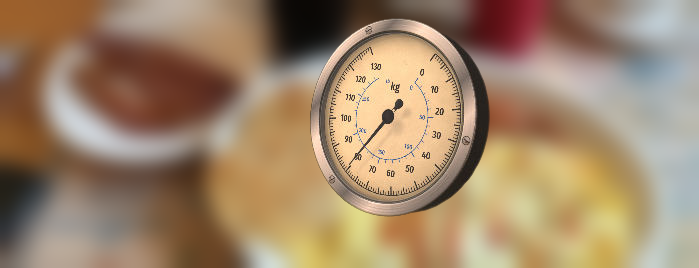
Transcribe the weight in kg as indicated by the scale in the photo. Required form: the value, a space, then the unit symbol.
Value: 80 kg
